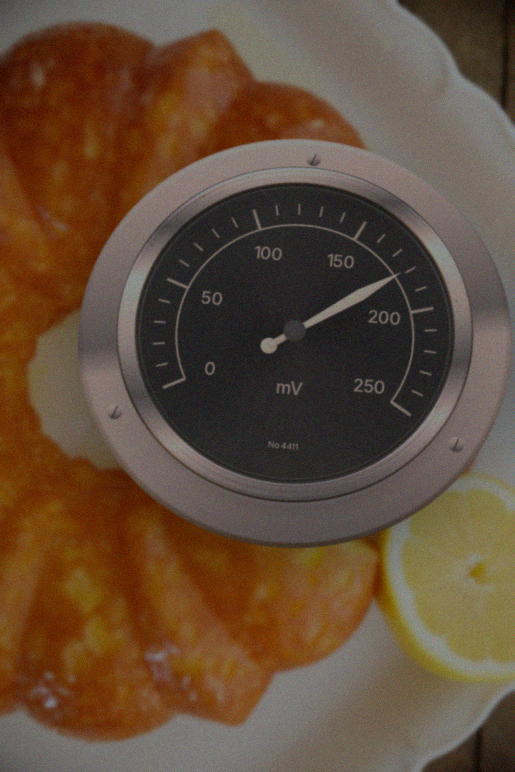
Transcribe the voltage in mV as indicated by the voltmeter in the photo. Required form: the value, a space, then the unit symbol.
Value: 180 mV
